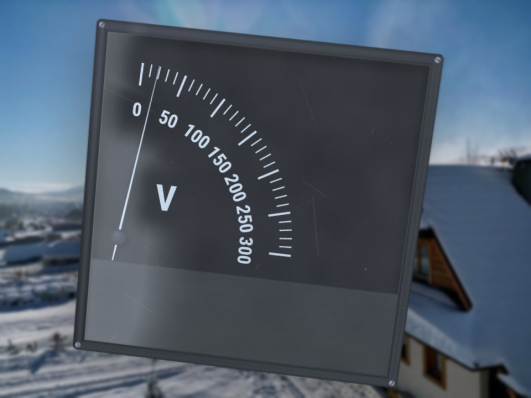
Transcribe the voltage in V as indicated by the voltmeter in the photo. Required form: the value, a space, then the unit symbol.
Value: 20 V
